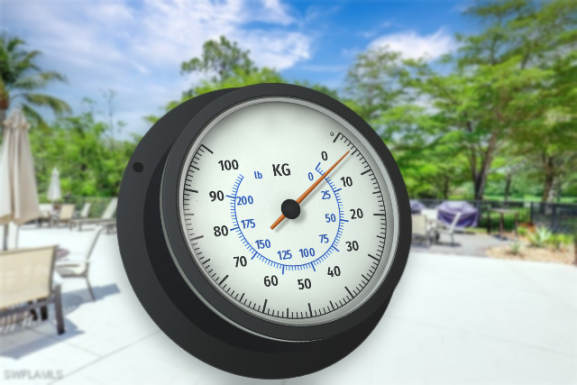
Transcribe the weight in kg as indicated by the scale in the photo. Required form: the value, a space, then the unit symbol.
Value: 4 kg
